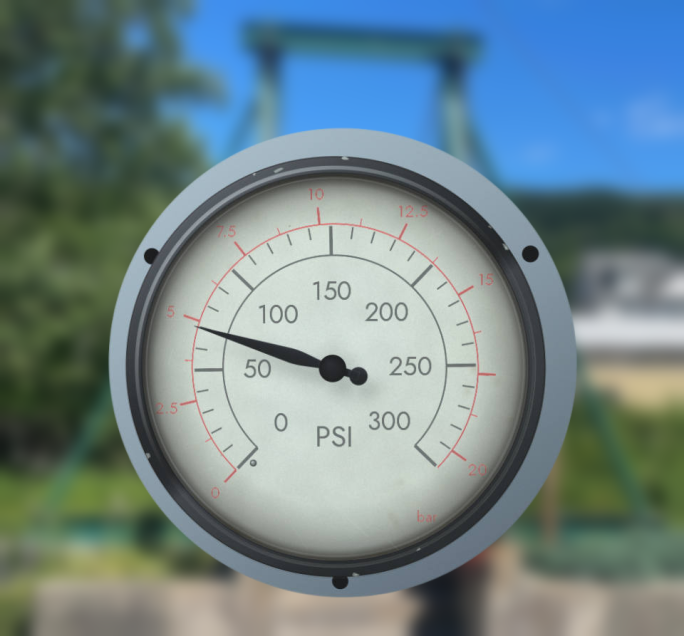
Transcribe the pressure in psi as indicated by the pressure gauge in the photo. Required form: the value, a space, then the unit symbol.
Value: 70 psi
